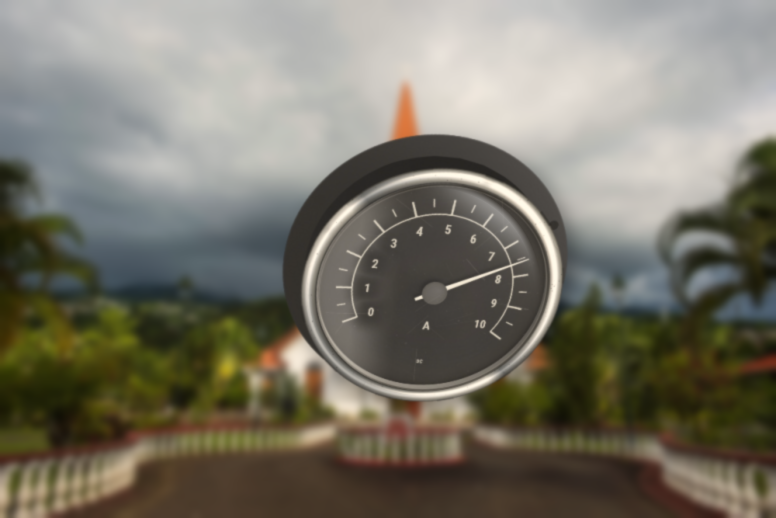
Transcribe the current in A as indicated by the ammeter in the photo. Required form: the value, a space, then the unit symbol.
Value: 7.5 A
